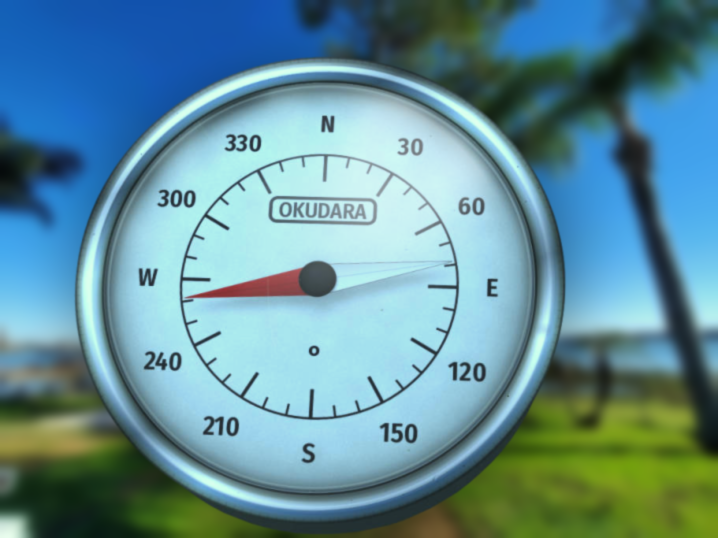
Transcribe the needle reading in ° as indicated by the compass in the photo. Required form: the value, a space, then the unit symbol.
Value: 260 °
